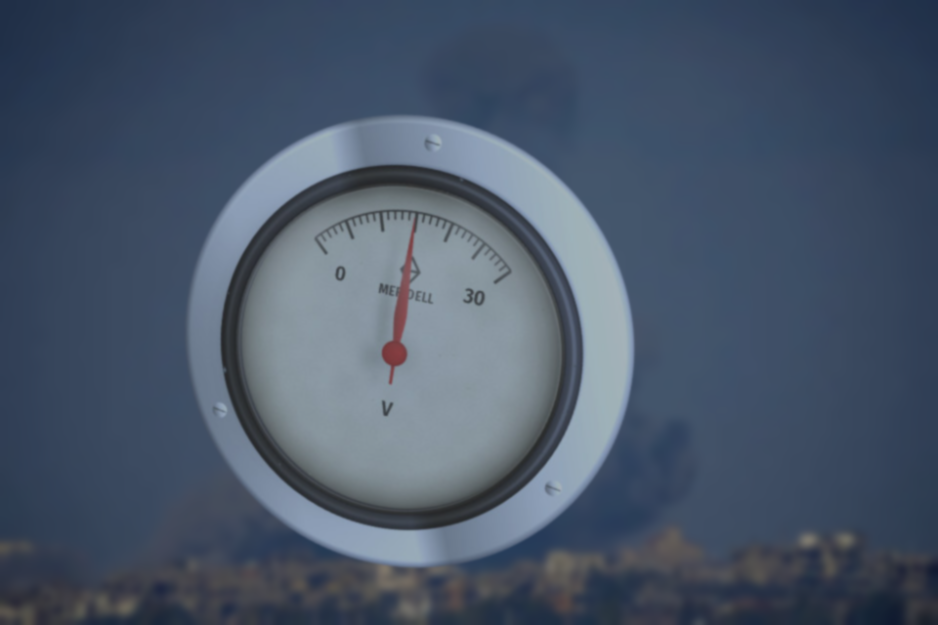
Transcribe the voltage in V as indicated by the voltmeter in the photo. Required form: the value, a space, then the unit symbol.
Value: 15 V
